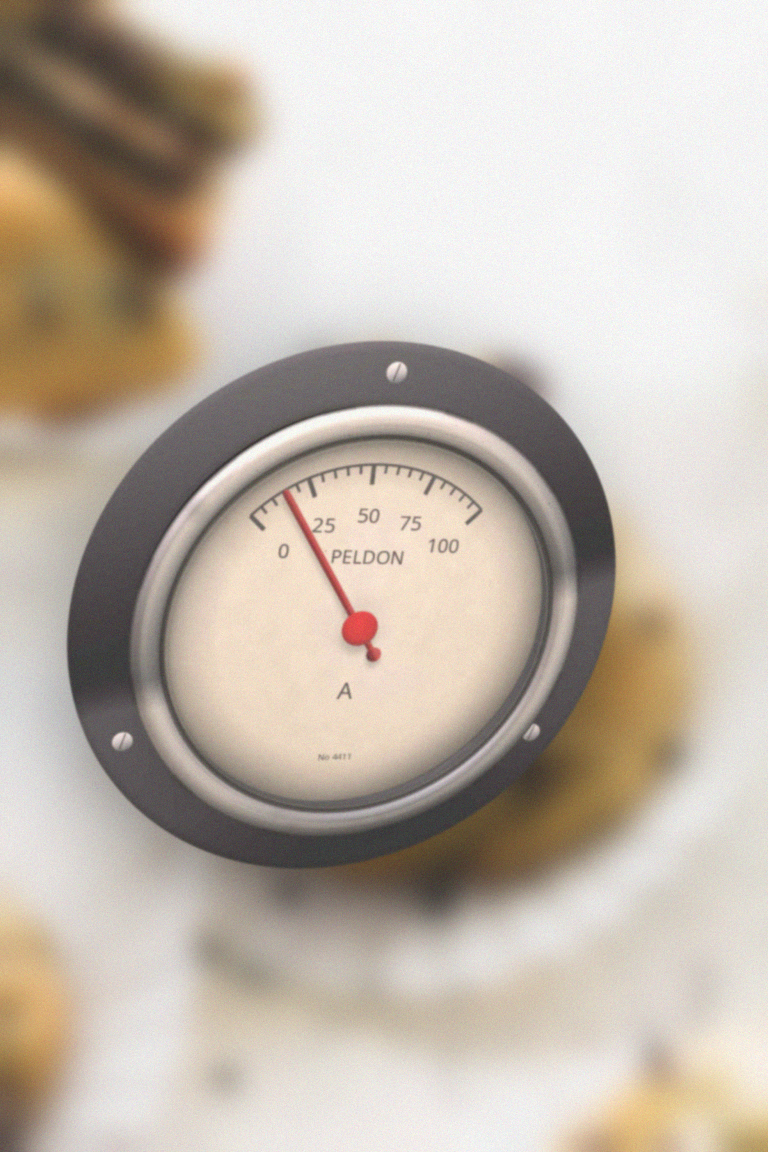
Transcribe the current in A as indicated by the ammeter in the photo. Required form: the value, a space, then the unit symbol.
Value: 15 A
